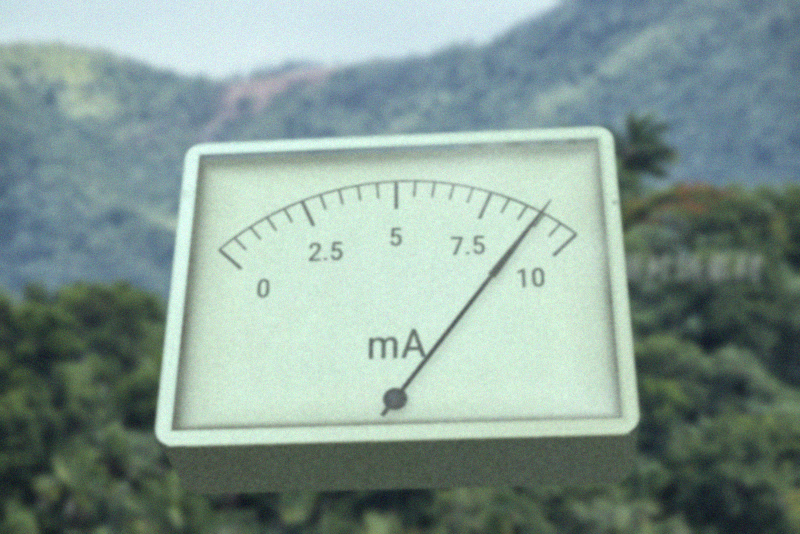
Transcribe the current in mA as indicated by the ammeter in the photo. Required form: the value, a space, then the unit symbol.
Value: 9 mA
